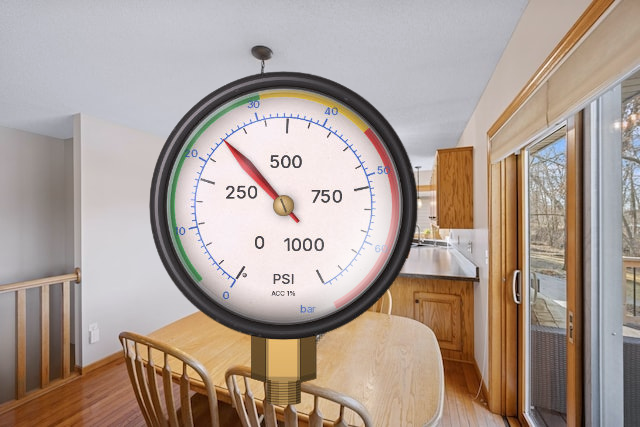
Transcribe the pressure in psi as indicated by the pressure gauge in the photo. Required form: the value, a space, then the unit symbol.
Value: 350 psi
